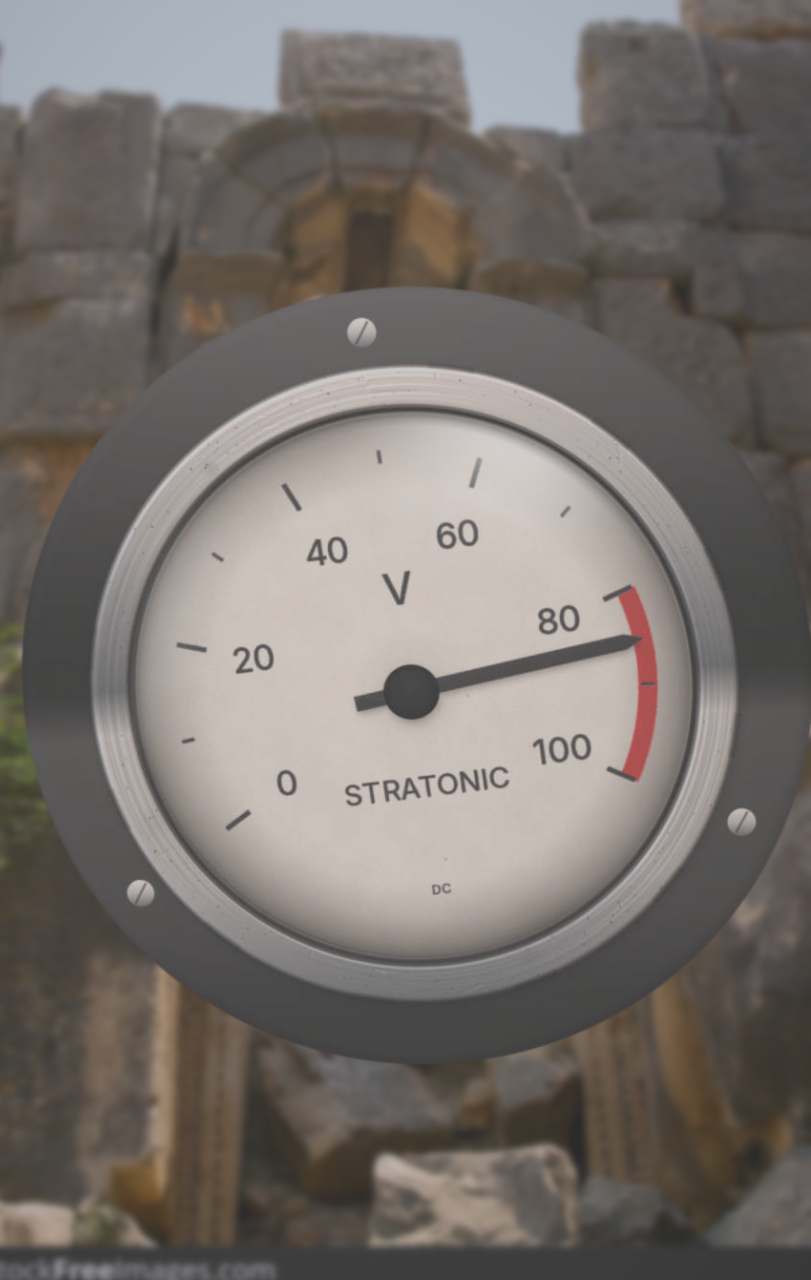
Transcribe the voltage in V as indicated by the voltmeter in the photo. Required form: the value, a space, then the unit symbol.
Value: 85 V
